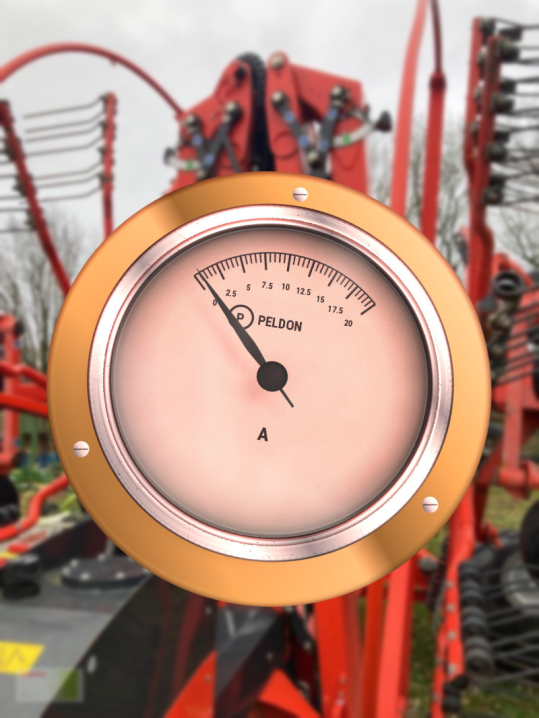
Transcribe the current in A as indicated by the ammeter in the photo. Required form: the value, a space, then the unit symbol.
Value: 0.5 A
